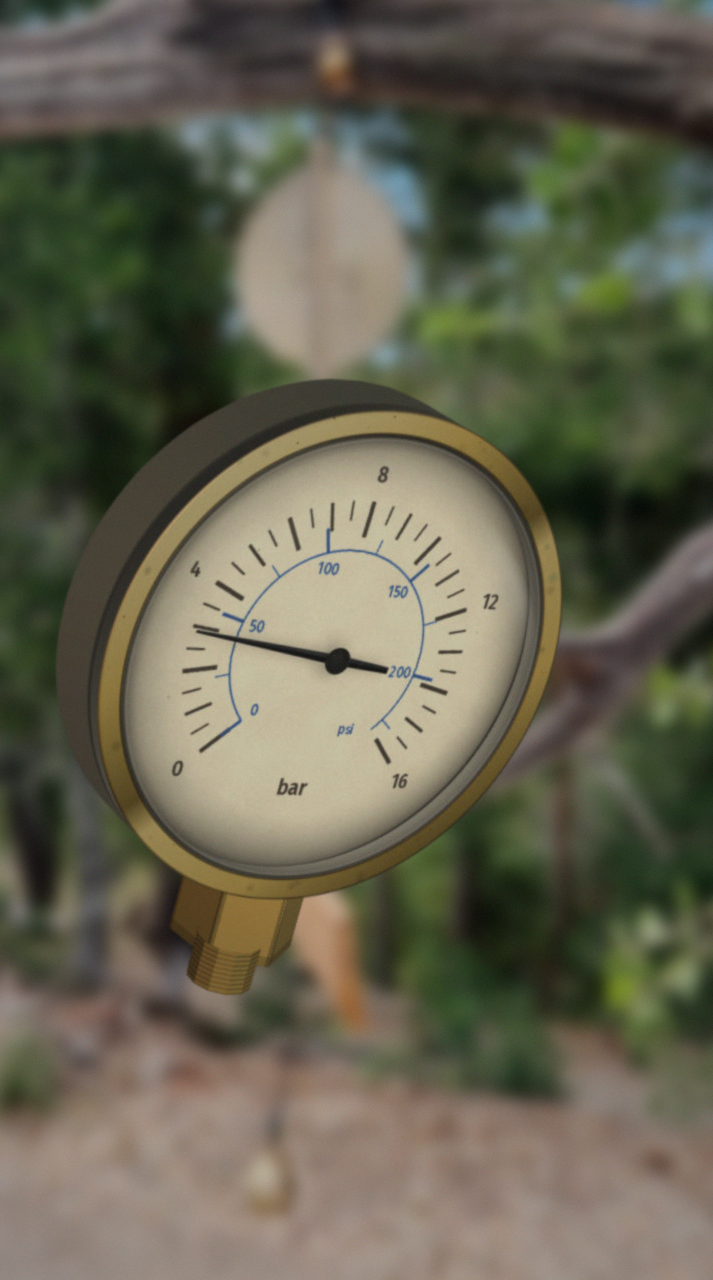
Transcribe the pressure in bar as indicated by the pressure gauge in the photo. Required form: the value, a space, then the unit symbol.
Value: 3 bar
